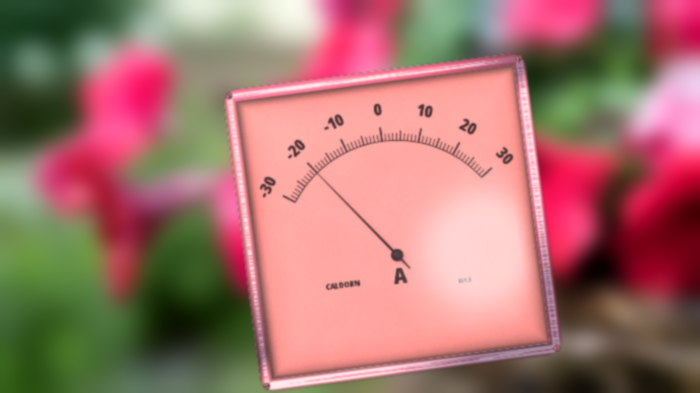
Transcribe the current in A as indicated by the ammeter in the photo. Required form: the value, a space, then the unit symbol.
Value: -20 A
